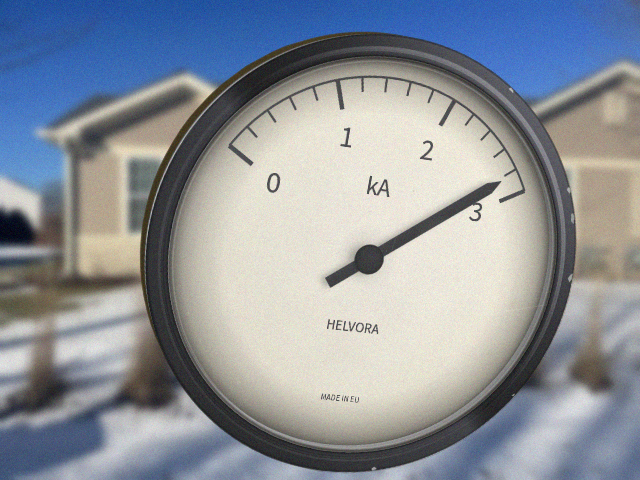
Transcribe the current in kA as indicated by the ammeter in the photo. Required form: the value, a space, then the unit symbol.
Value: 2.8 kA
